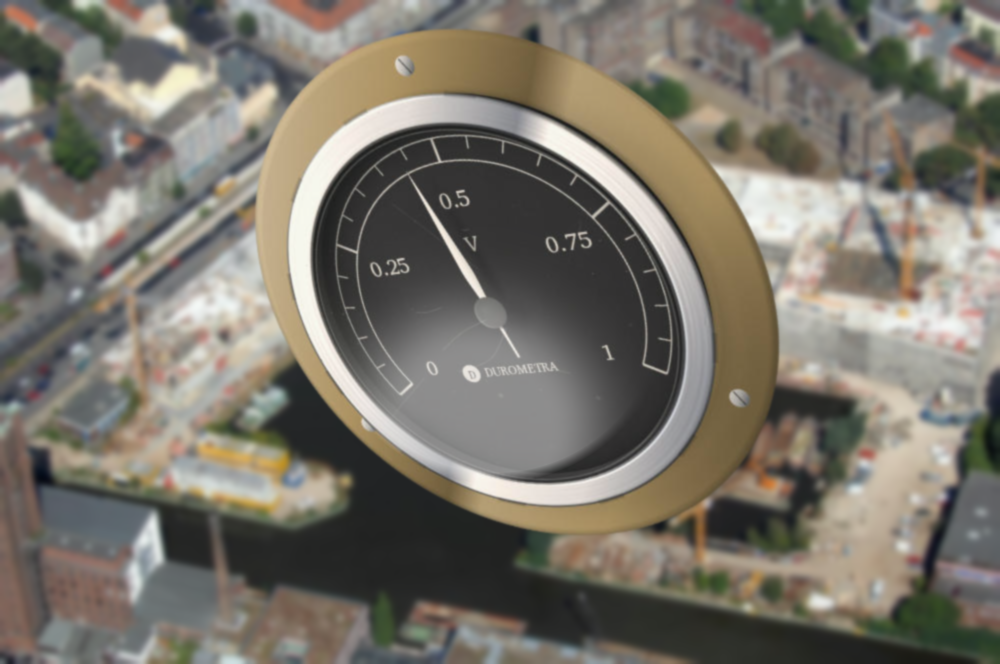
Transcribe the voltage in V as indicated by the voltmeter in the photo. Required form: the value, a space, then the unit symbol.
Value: 0.45 V
